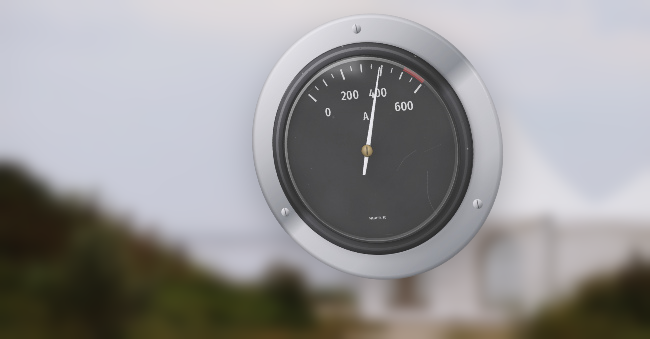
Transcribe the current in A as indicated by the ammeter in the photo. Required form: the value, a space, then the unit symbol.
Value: 400 A
